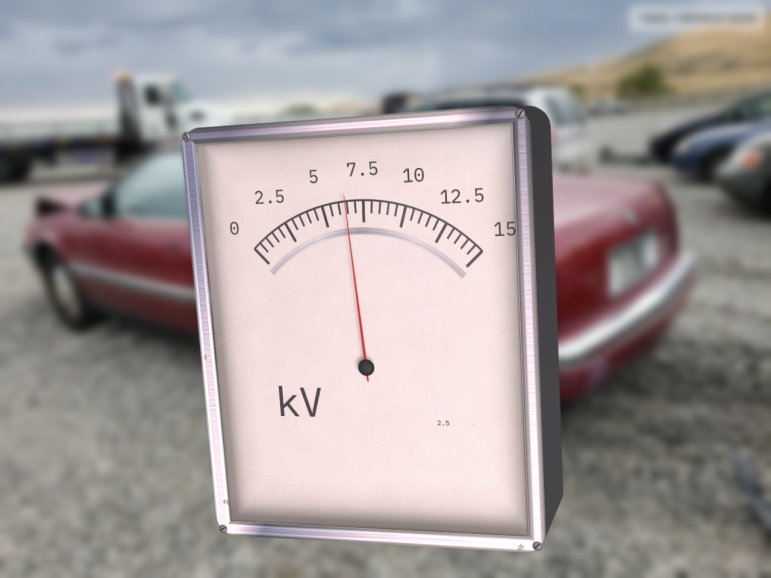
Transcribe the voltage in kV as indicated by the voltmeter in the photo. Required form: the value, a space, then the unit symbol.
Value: 6.5 kV
